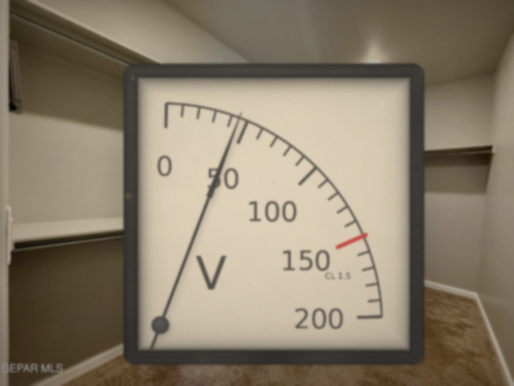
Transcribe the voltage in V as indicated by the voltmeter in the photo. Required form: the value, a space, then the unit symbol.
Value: 45 V
